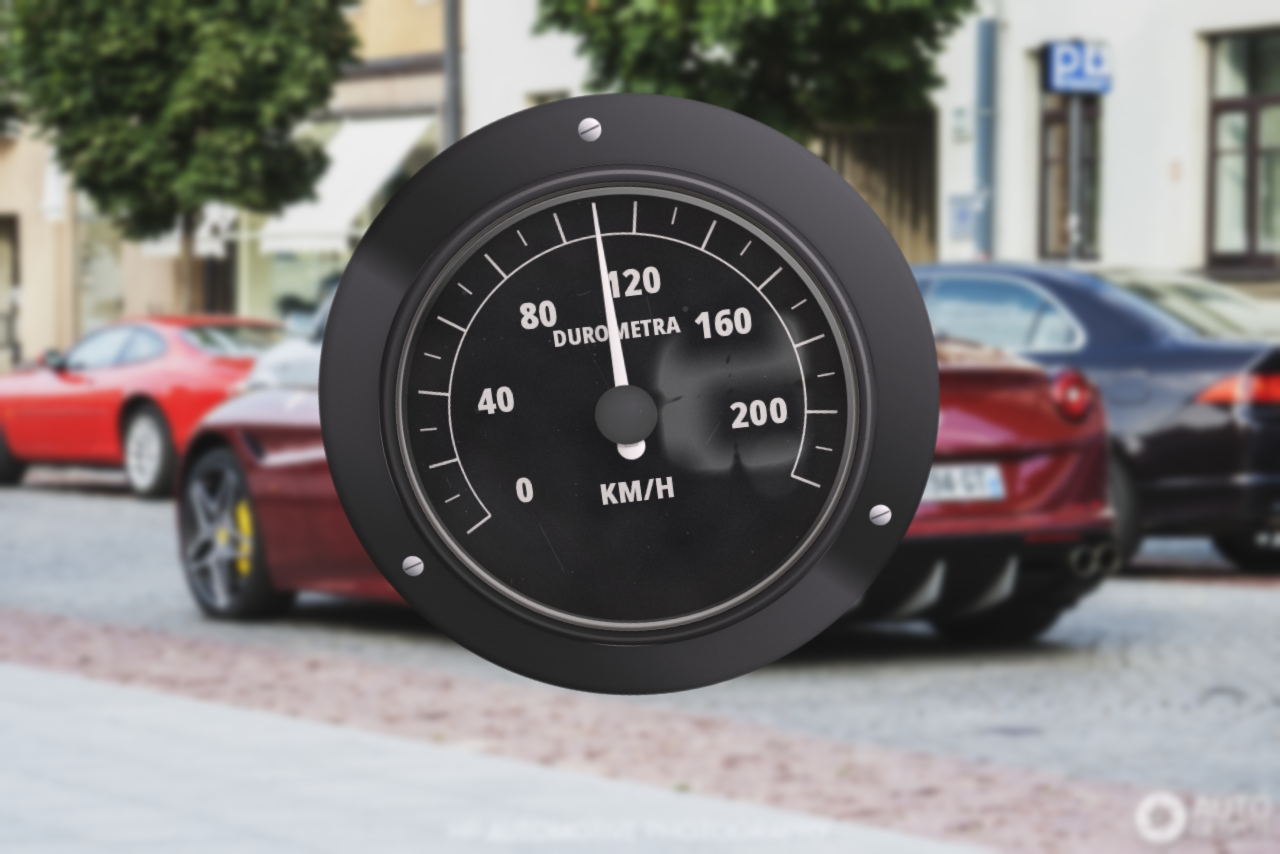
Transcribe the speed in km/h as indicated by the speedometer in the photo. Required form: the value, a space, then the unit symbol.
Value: 110 km/h
